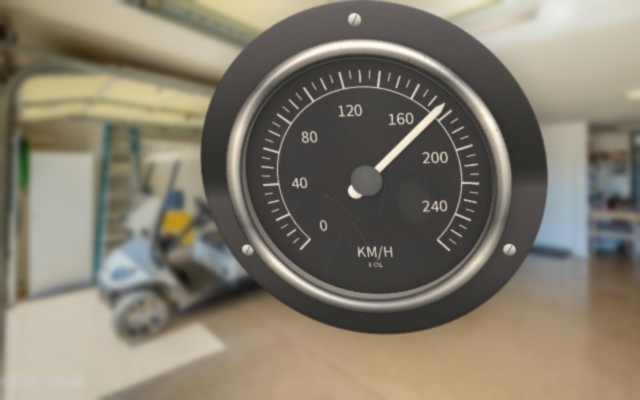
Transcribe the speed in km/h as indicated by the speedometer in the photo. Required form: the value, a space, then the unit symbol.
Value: 175 km/h
